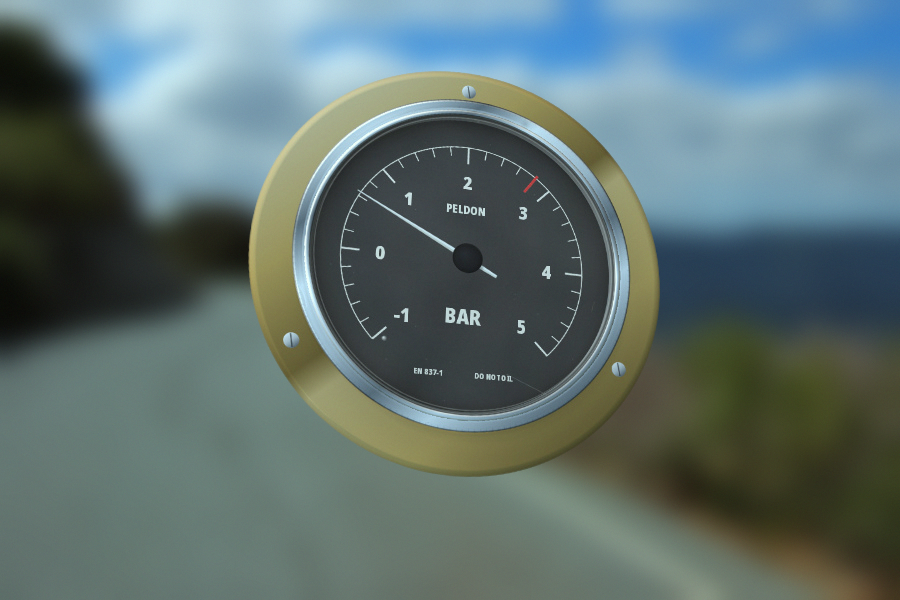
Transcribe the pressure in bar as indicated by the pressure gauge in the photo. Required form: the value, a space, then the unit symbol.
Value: 0.6 bar
